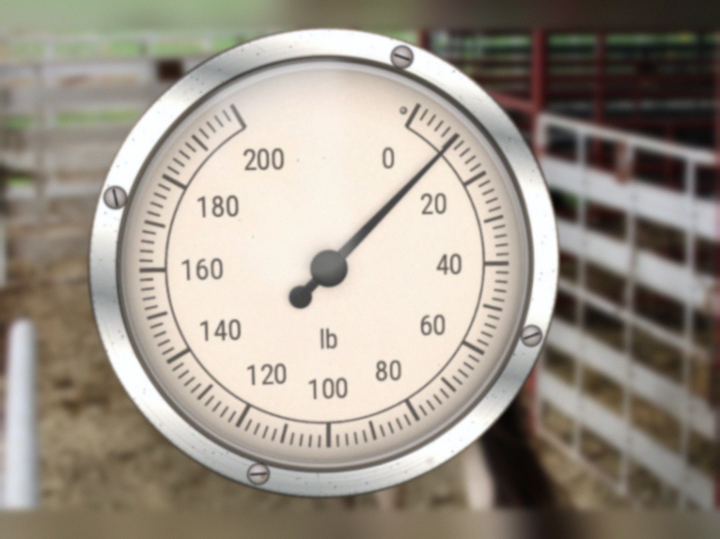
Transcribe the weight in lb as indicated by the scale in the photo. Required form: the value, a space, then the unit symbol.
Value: 10 lb
